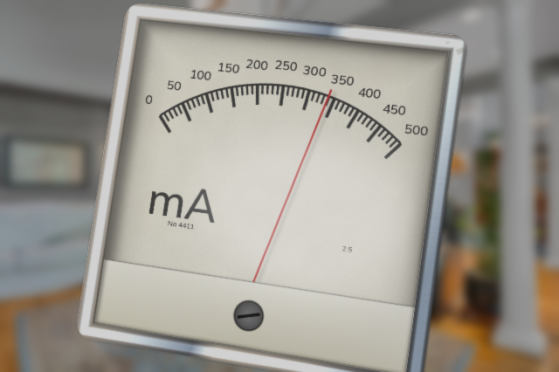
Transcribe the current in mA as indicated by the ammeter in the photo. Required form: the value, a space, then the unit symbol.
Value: 340 mA
